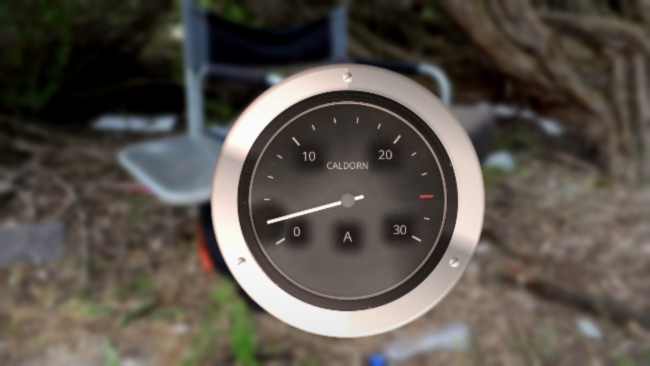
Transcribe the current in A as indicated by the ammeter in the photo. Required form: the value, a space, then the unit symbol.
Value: 2 A
